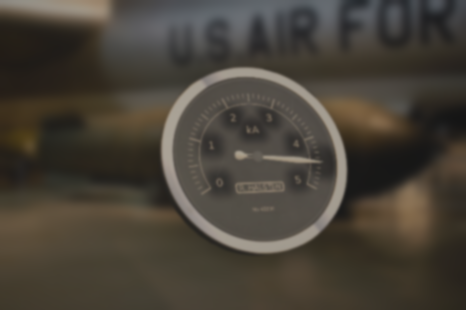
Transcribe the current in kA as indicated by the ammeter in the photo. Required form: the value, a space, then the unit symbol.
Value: 4.5 kA
